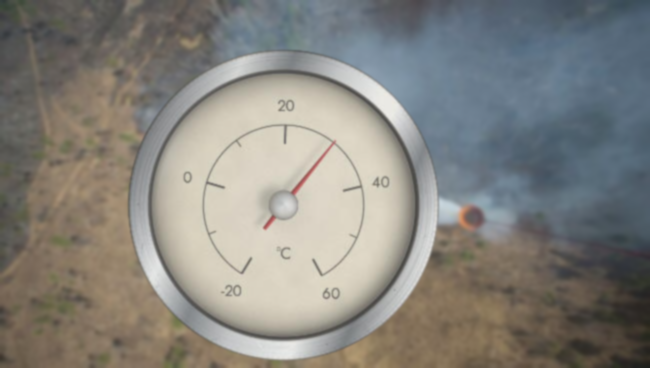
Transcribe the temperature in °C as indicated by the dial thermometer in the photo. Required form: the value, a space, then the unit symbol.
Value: 30 °C
